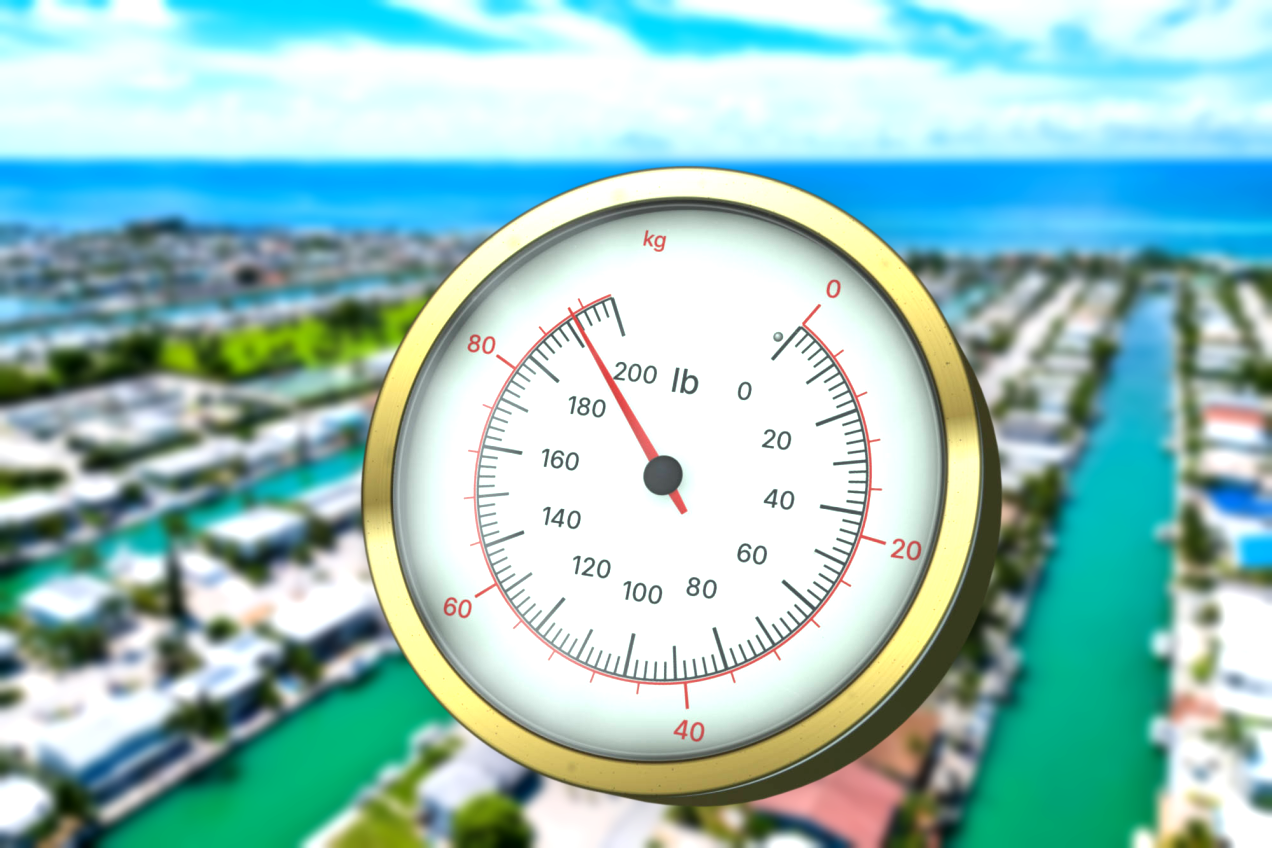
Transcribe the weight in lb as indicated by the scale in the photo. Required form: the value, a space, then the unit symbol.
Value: 192 lb
